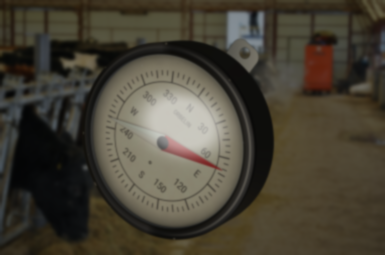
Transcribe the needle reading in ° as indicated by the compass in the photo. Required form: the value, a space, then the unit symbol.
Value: 70 °
